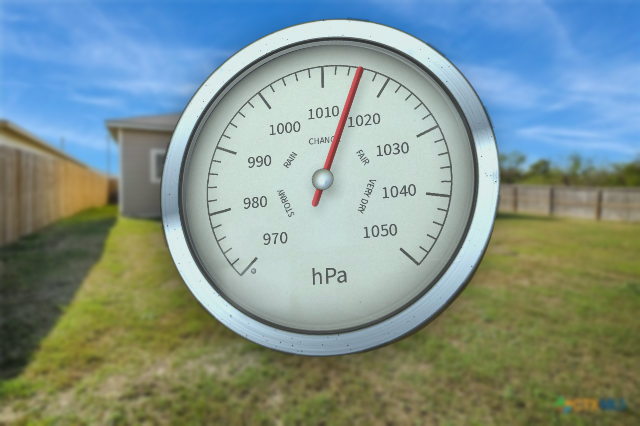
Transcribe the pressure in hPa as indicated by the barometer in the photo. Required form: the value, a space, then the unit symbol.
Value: 1016 hPa
